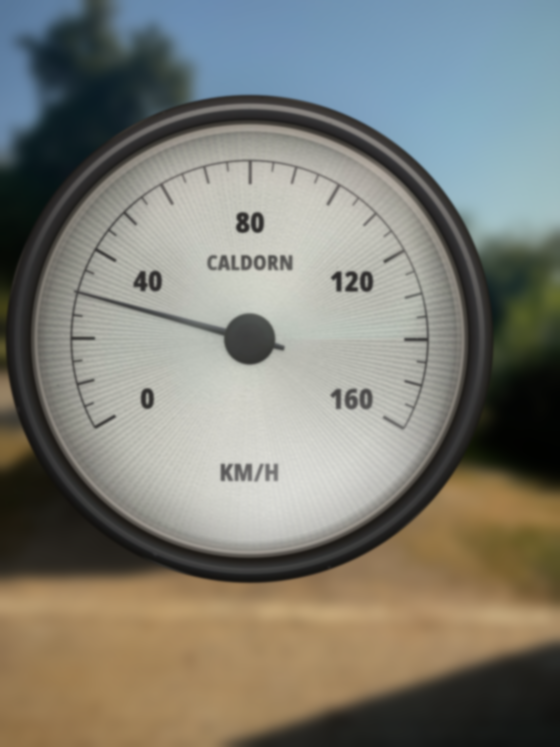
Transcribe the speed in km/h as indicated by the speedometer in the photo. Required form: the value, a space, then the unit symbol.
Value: 30 km/h
